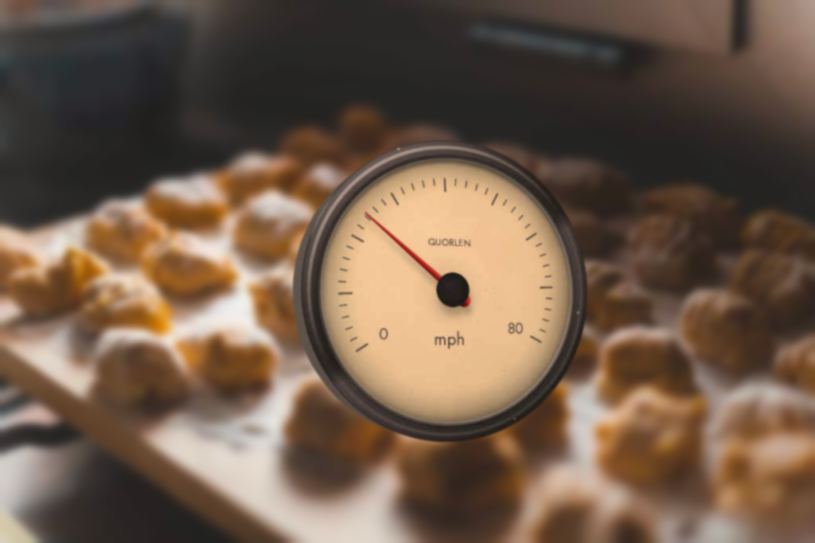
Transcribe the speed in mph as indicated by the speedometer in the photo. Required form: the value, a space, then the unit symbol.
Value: 24 mph
